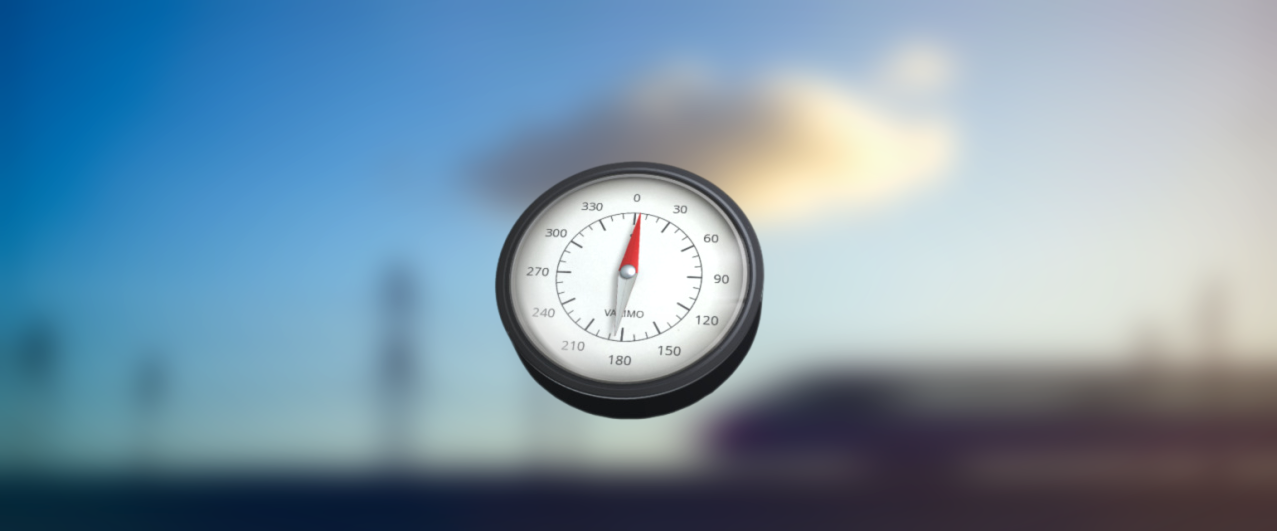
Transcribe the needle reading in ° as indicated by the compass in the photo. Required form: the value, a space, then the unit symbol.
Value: 5 °
